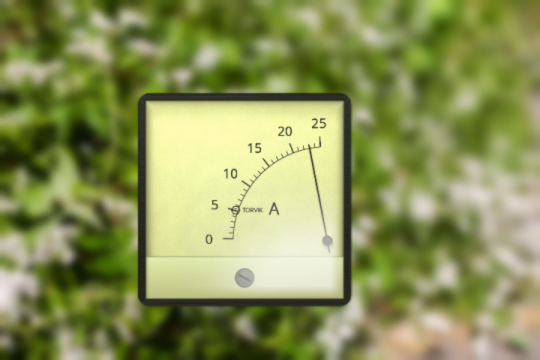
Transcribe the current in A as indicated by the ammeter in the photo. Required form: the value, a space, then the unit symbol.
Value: 23 A
